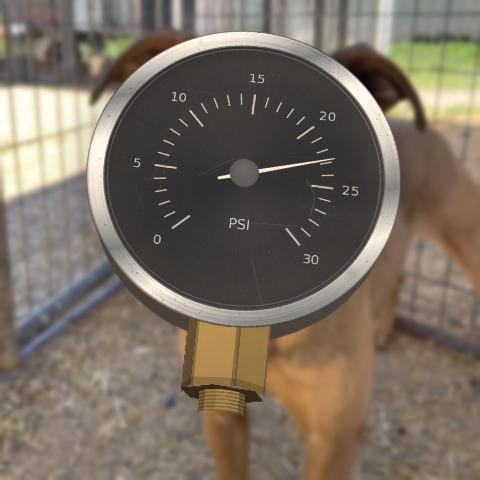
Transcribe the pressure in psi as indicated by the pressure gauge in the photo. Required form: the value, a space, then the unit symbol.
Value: 23 psi
